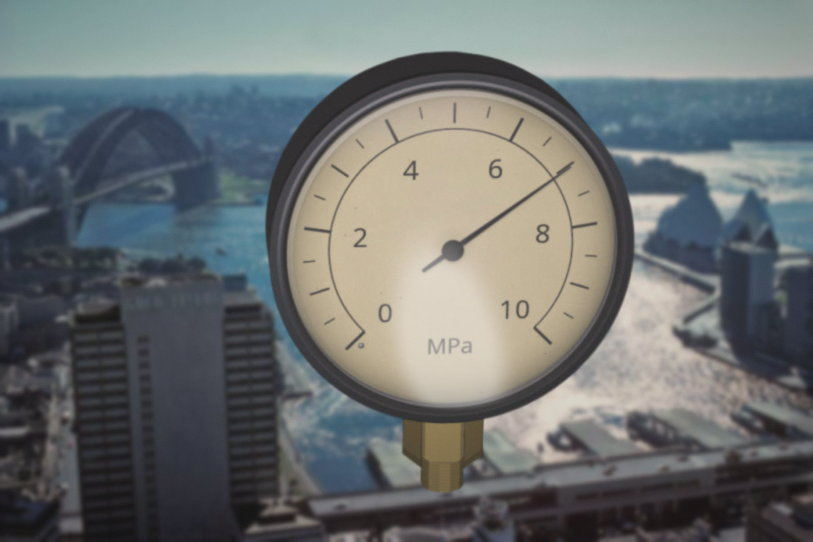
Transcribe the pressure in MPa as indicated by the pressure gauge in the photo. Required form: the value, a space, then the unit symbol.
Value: 7 MPa
